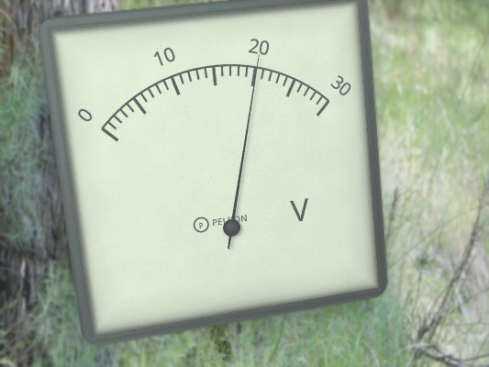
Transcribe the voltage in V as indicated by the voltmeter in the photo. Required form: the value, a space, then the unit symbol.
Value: 20 V
